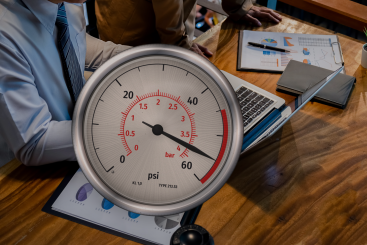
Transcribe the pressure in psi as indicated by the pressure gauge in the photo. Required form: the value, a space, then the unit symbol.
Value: 55 psi
